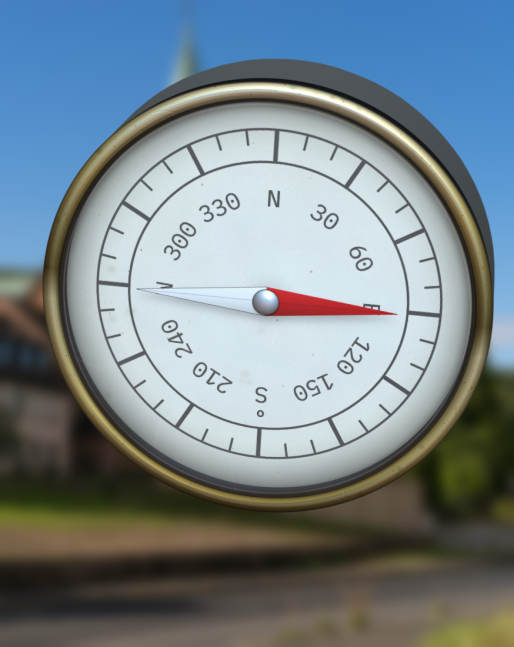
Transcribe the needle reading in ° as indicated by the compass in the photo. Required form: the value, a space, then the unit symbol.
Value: 90 °
